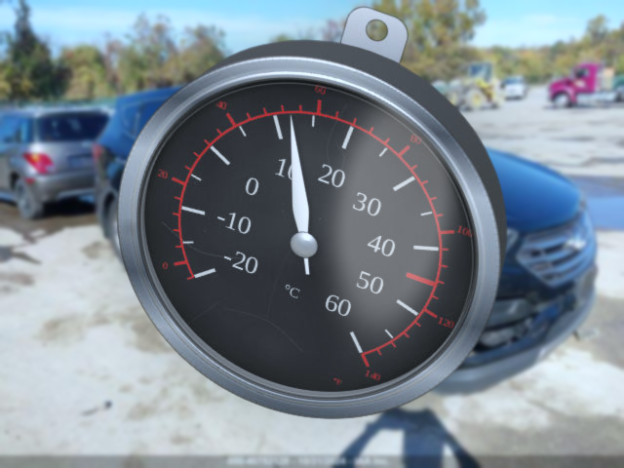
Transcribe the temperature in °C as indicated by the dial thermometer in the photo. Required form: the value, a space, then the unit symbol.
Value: 12.5 °C
